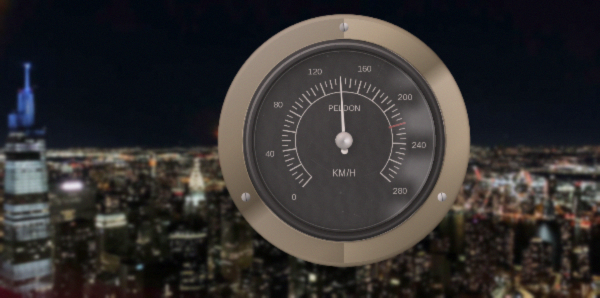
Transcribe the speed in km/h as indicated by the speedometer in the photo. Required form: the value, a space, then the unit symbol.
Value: 140 km/h
